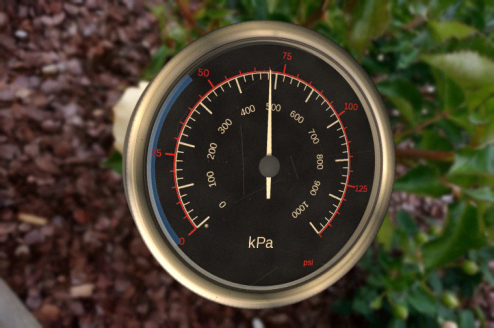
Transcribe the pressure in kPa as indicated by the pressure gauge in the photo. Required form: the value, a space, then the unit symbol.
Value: 480 kPa
